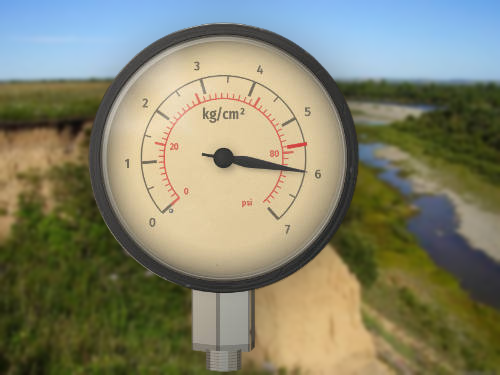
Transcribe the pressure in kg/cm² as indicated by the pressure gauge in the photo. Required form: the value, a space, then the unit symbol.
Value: 6 kg/cm²
